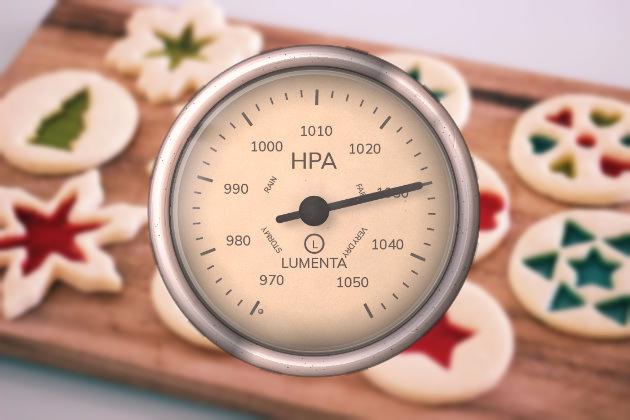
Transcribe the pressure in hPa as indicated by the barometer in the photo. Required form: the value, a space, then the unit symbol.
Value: 1030 hPa
